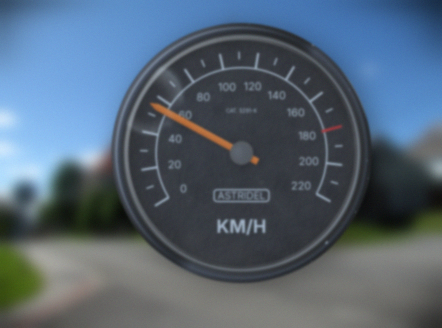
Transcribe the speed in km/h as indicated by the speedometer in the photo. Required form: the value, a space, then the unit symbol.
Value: 55 km/h
